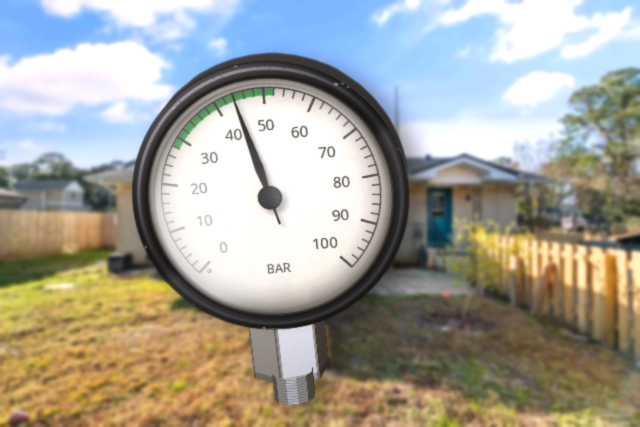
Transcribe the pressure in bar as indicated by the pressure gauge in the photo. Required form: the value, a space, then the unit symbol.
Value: 44 bar
